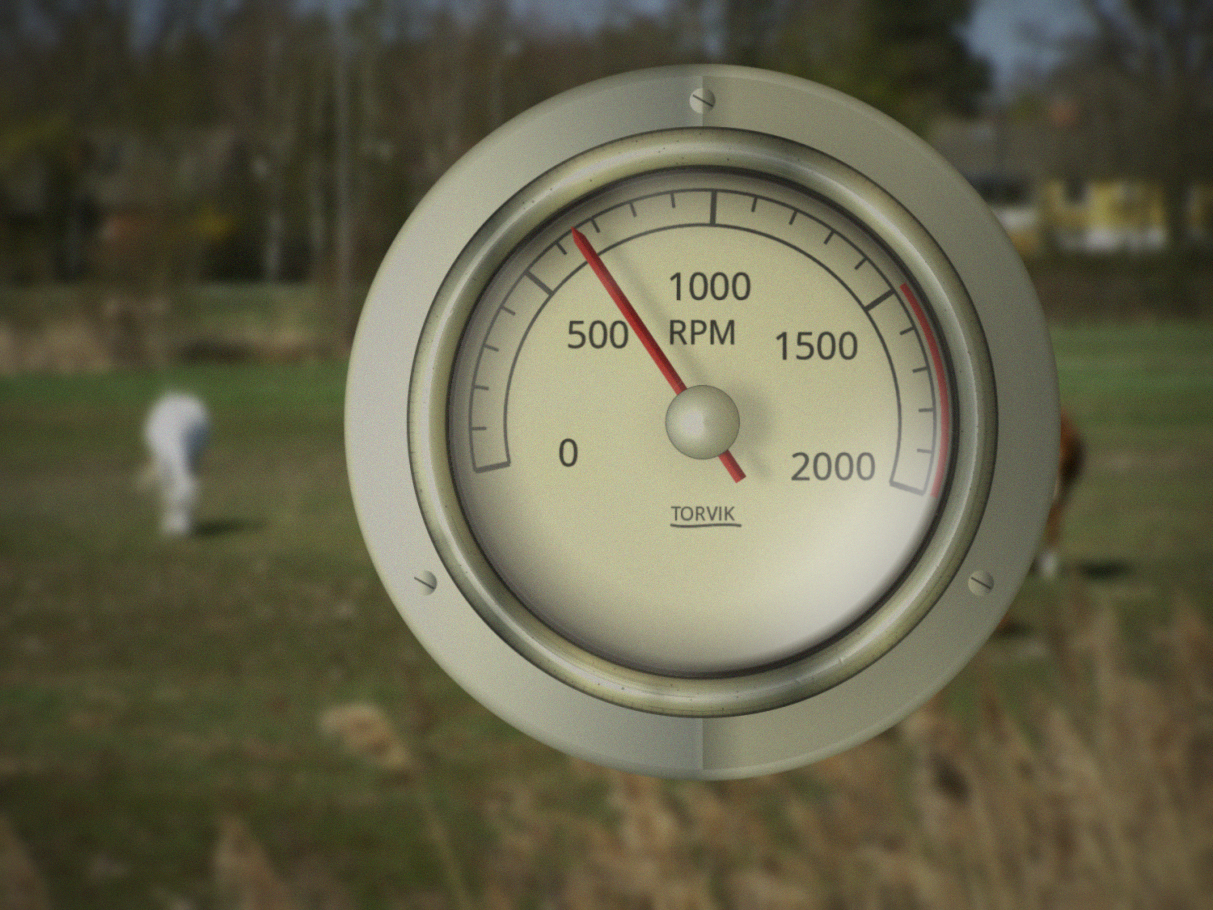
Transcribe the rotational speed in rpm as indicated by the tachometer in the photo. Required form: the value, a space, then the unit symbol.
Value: 650 rpm
